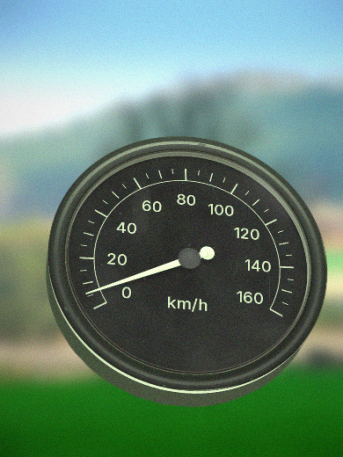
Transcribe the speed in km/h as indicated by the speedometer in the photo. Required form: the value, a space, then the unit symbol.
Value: 5 km/h
